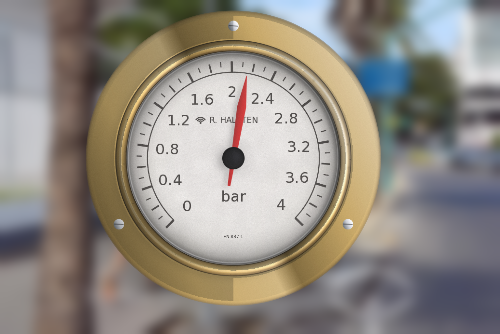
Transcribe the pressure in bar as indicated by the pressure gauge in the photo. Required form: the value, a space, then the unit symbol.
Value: 2.15 bar
